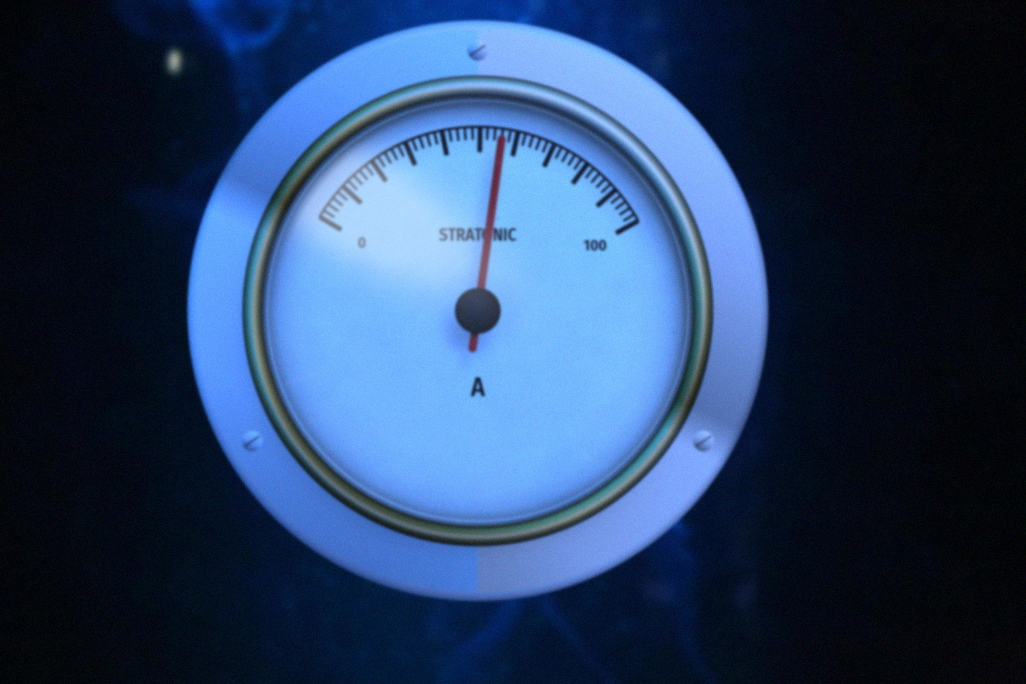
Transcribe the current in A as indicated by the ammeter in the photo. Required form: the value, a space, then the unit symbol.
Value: 56 A
